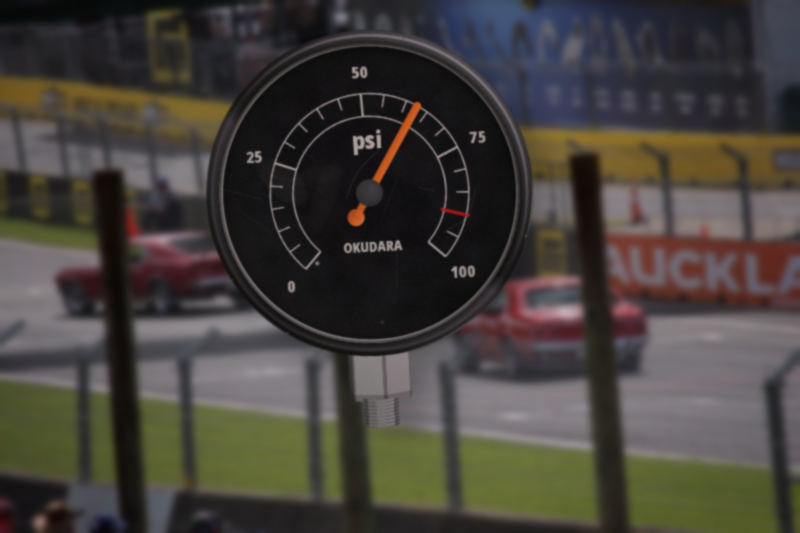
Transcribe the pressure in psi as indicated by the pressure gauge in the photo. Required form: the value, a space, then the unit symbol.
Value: 62.5 psi
